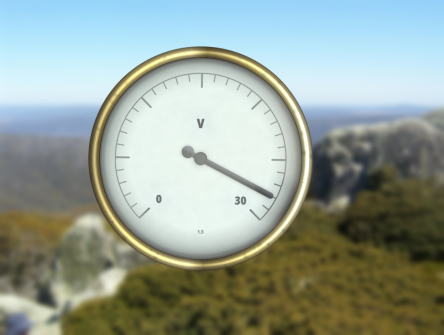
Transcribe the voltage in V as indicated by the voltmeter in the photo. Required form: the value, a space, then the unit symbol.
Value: 28 V
